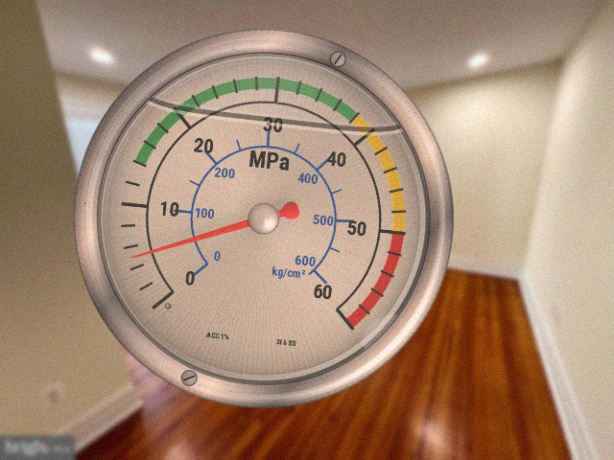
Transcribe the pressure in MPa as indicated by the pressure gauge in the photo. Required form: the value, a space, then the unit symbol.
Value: 5 MPa
